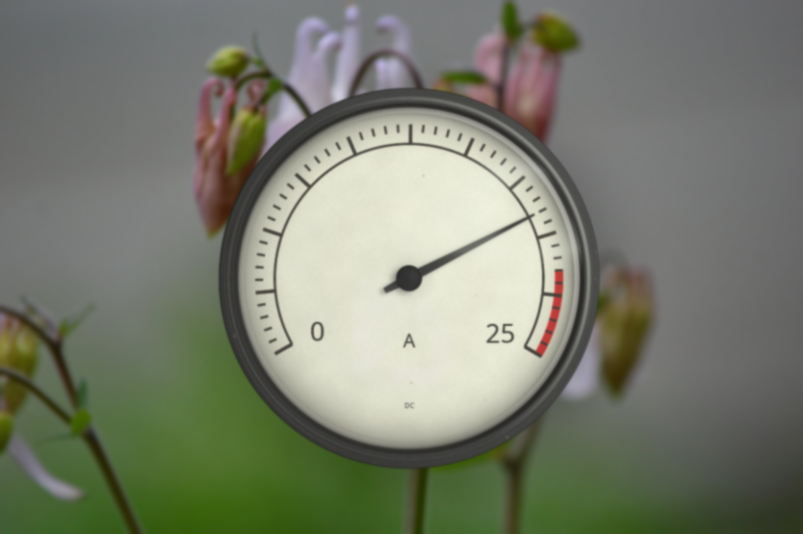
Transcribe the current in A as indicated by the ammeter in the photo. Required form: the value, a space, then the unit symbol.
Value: 19 A
